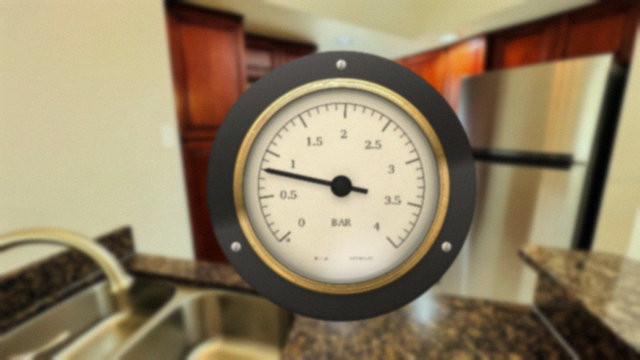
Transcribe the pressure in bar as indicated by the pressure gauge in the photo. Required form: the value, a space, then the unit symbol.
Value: 0.8 bar
